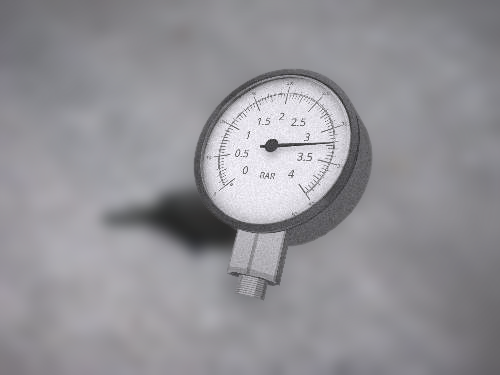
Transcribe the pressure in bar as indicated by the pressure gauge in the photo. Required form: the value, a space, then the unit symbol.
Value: 3.25 bar
